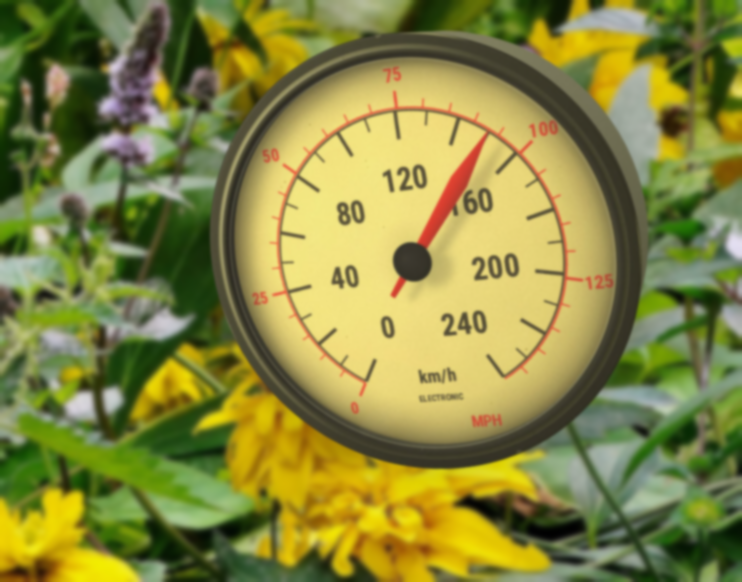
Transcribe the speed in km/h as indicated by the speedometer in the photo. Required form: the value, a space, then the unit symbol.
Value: 150 km/h
